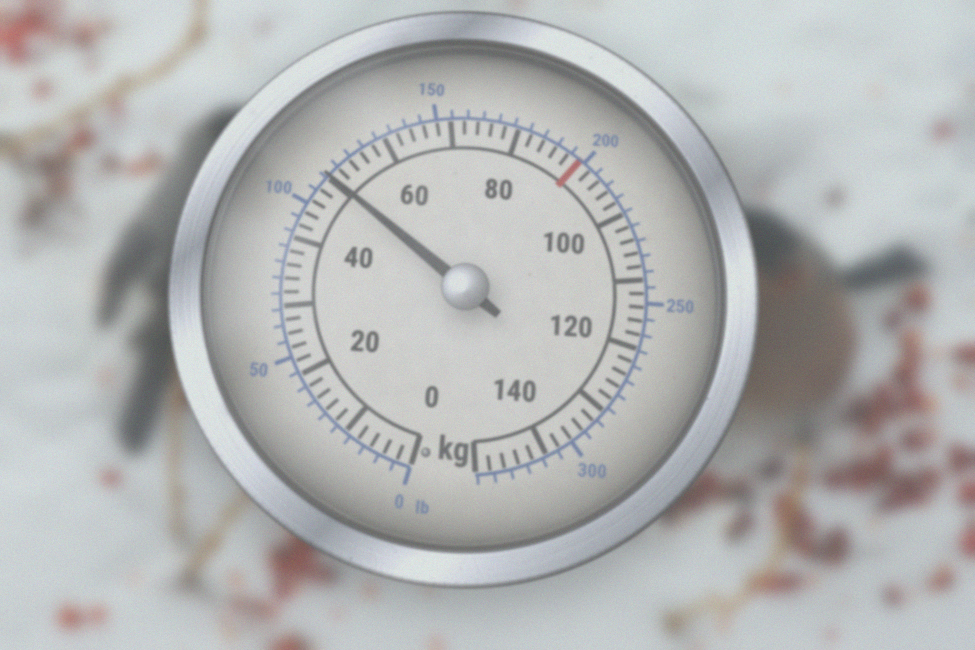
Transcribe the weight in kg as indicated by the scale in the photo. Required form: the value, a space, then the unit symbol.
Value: 50 kg
